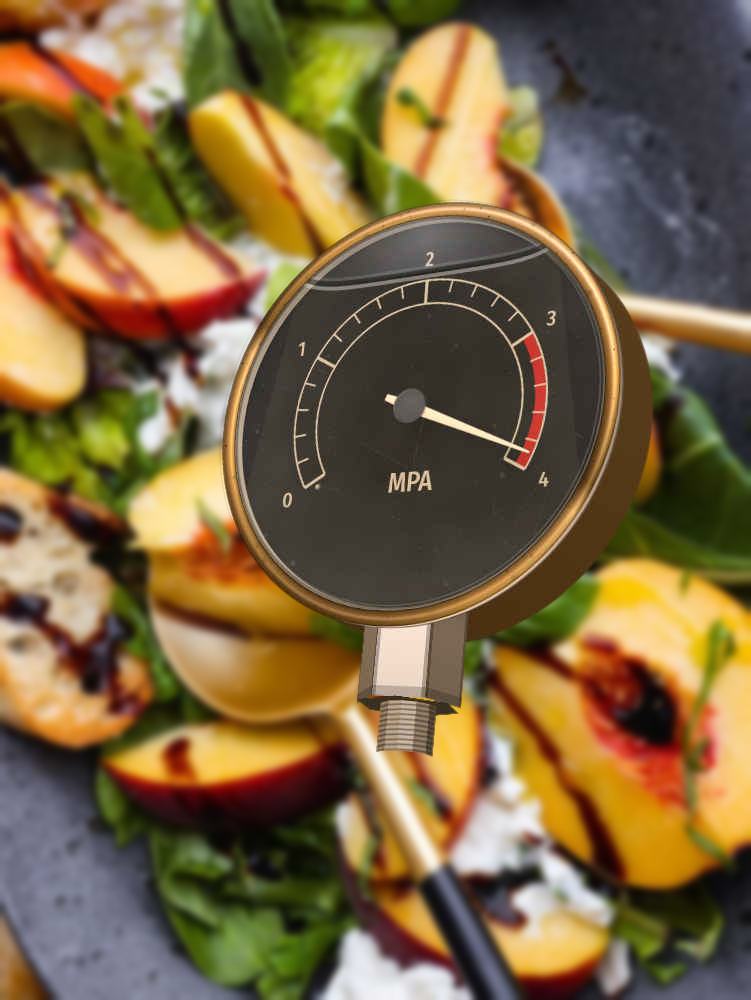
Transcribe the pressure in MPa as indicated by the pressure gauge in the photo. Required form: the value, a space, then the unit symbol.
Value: 3.9 MPa
